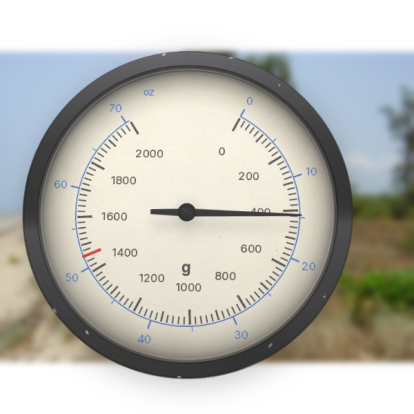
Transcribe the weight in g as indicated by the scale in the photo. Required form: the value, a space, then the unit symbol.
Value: 420 g
